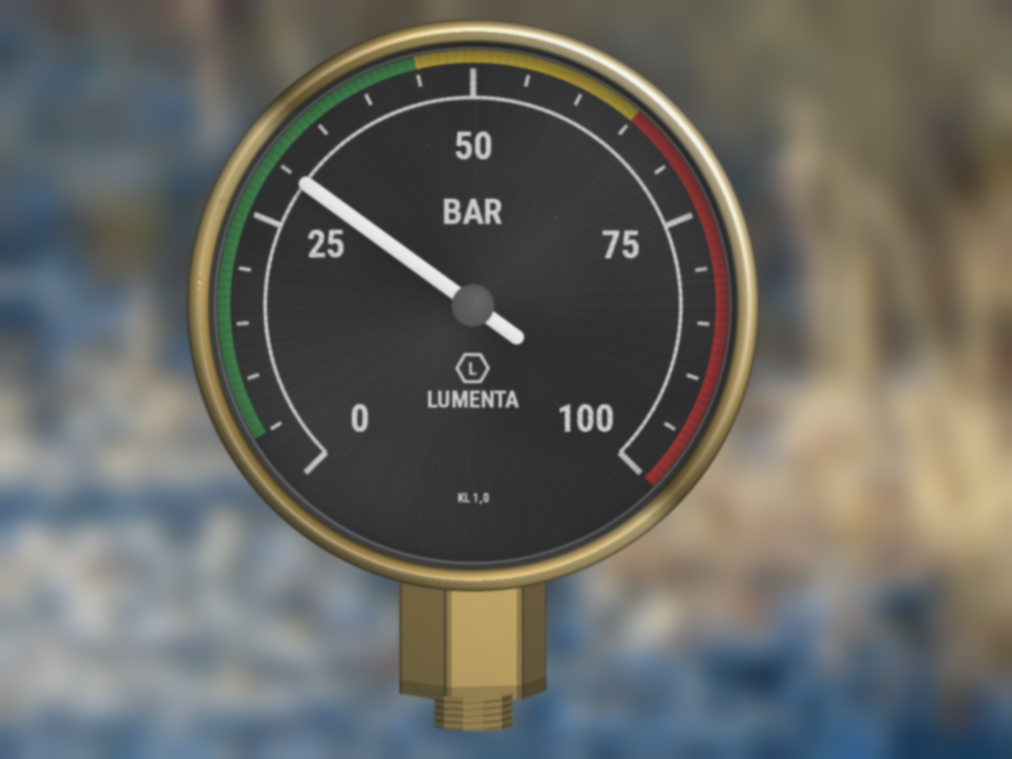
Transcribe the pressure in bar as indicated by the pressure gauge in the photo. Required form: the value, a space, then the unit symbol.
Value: 30 bar
